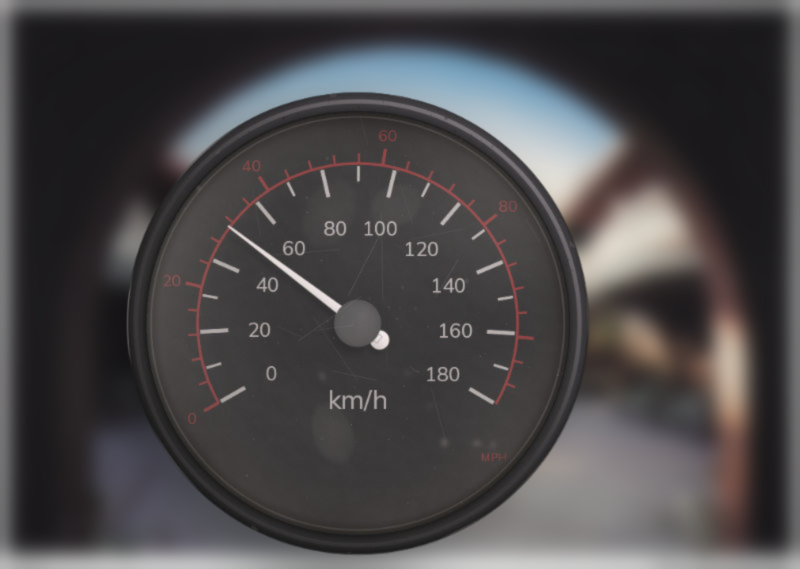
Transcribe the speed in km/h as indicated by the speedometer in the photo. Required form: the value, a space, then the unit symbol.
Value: 50 km/h
